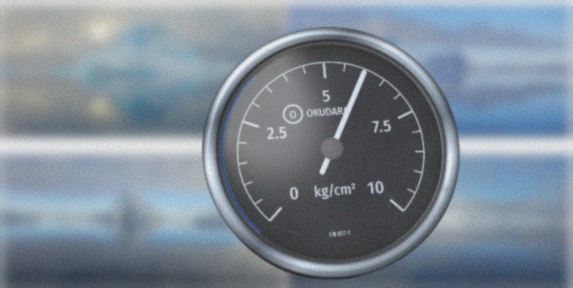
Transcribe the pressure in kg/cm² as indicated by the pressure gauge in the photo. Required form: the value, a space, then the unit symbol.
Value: 6 kg/cm²
